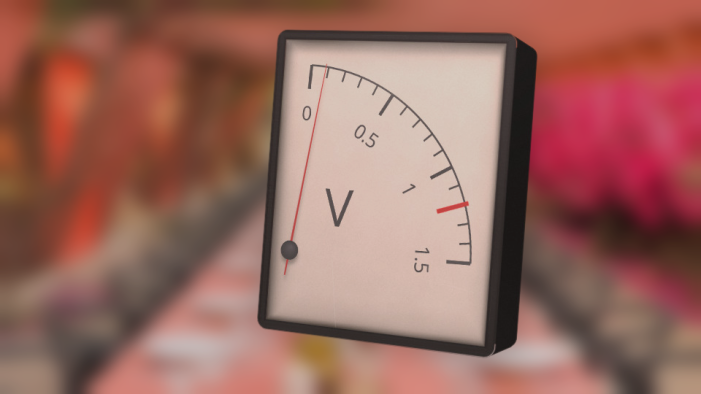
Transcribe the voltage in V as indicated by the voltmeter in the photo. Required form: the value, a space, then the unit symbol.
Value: 0.1 V
